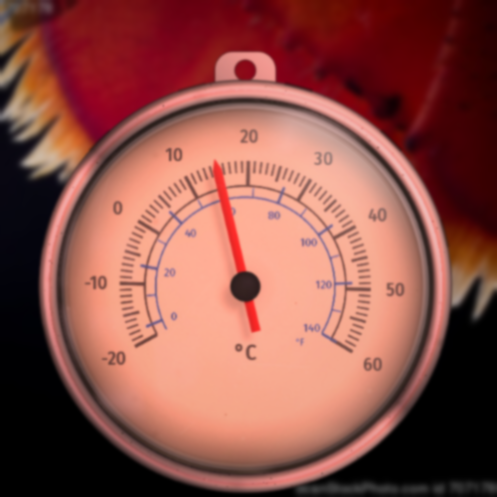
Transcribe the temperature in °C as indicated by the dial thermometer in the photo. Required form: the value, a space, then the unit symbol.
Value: 15 °C
